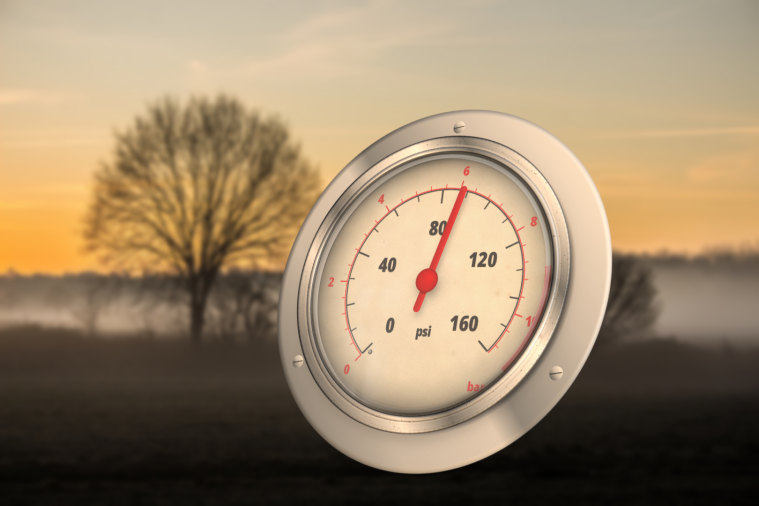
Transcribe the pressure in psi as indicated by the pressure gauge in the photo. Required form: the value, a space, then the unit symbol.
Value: 90 psi
